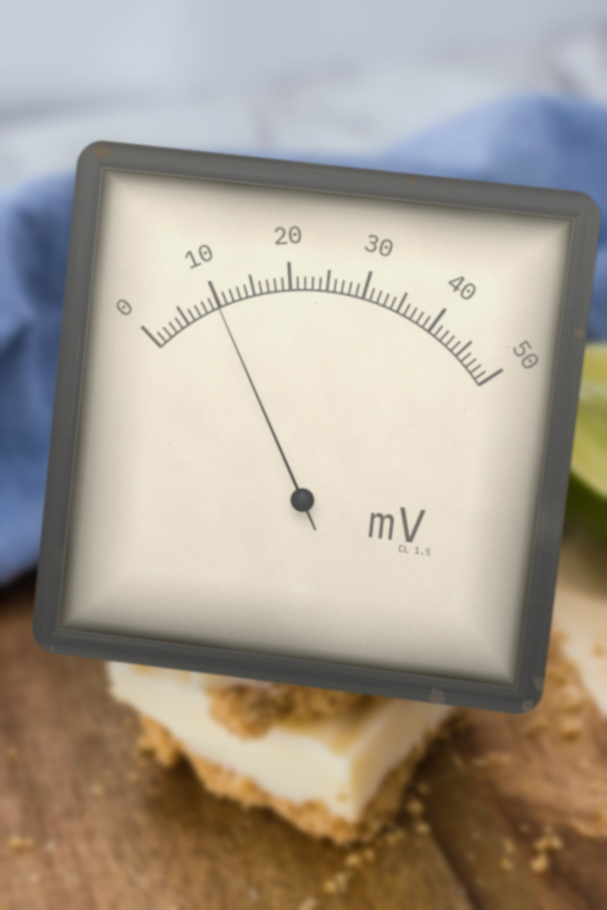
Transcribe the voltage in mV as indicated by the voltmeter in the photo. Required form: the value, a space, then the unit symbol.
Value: 10 mV
